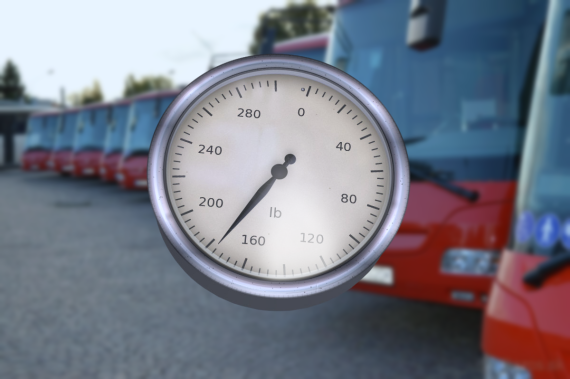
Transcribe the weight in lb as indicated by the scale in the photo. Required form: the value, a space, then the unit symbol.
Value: 176 lb
